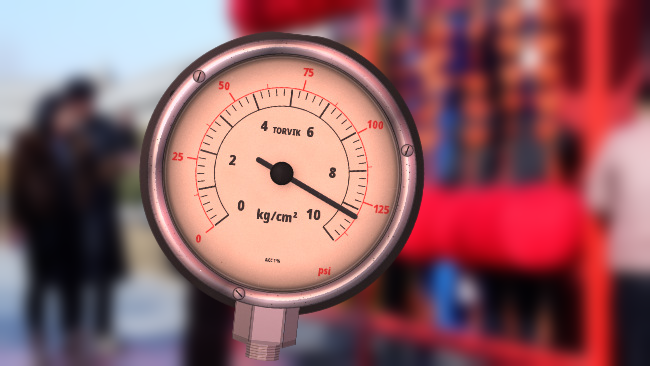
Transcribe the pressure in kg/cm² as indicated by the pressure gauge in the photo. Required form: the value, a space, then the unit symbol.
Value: 9.2 kg/cm²
